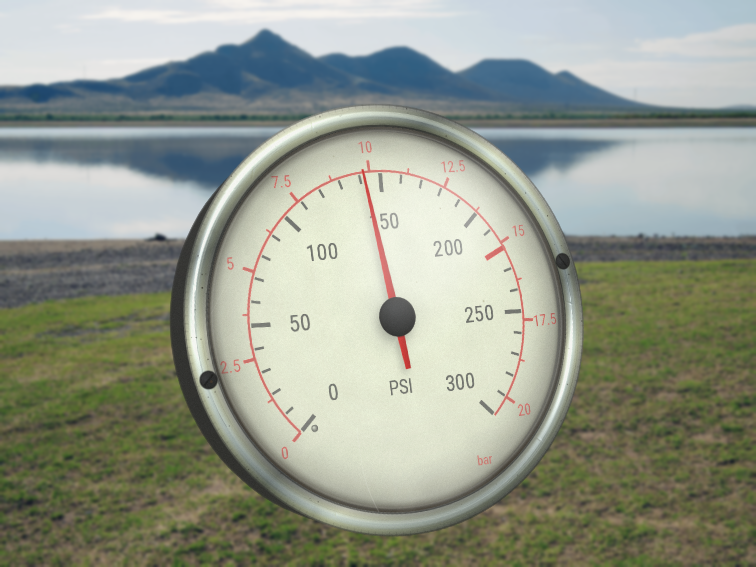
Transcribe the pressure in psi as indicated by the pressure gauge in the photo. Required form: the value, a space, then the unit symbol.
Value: 140 psi
